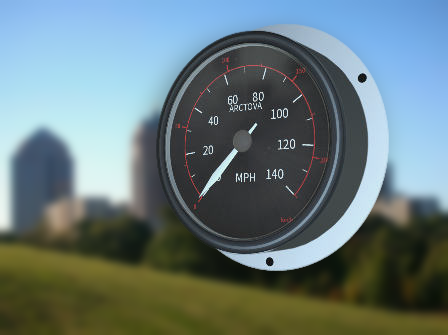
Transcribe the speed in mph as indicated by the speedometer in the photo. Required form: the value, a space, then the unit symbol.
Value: 0 mph
